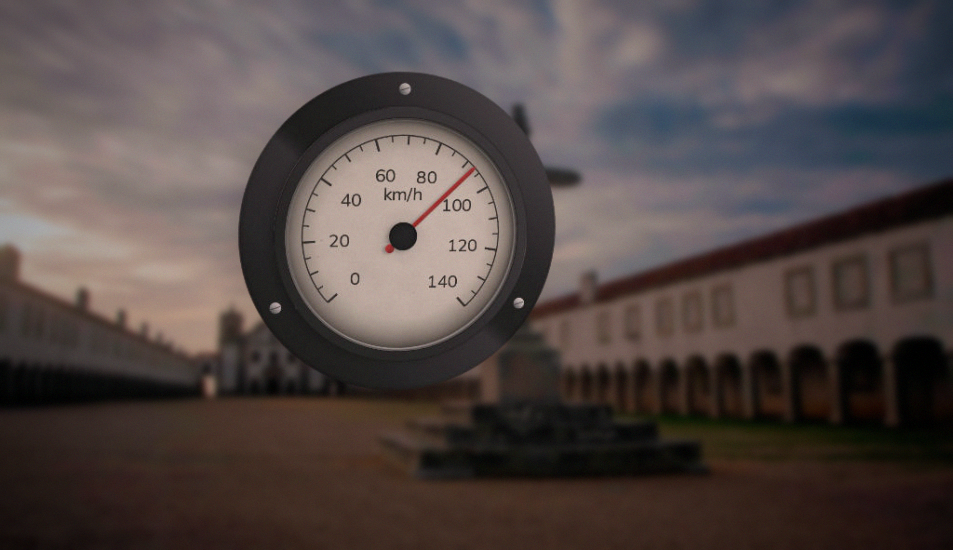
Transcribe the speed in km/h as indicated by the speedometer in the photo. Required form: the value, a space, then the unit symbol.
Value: 92.5 km/h
